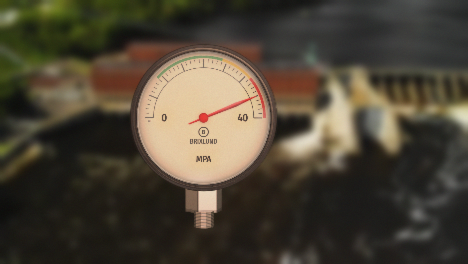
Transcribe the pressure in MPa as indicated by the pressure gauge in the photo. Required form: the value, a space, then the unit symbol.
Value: 35 MPa
